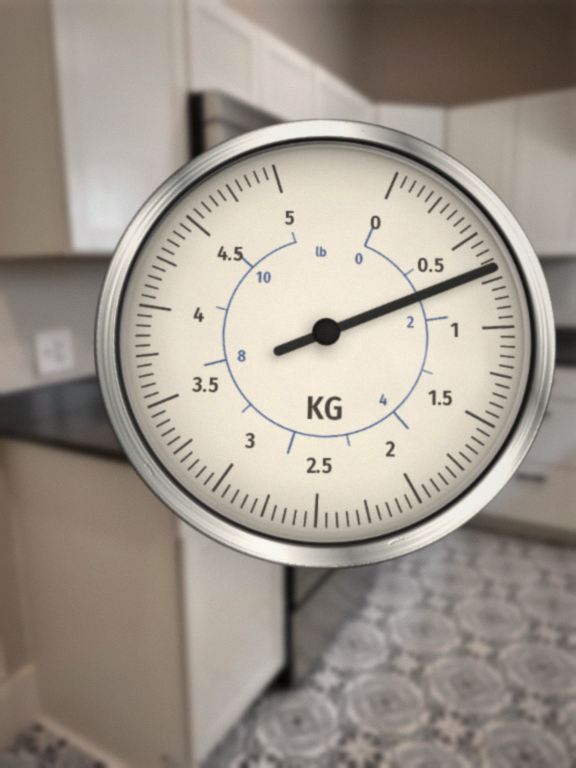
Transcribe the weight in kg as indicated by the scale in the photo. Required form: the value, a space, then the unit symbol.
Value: 0.7 kg
